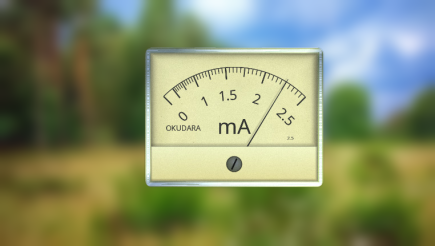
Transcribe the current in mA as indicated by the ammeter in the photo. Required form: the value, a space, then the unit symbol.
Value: 2.25 mA
